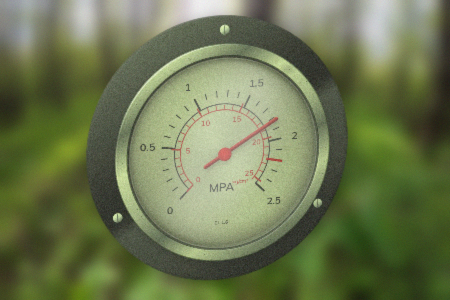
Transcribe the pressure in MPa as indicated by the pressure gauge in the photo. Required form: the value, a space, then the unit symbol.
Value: 1.8 MPa
